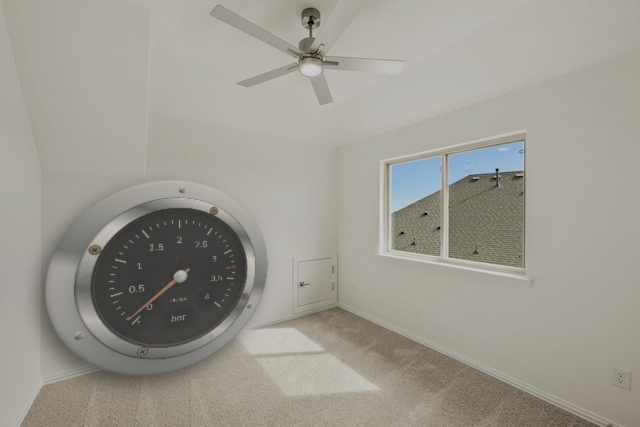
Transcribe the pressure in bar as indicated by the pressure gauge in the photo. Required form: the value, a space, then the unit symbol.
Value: 0.1 bar
